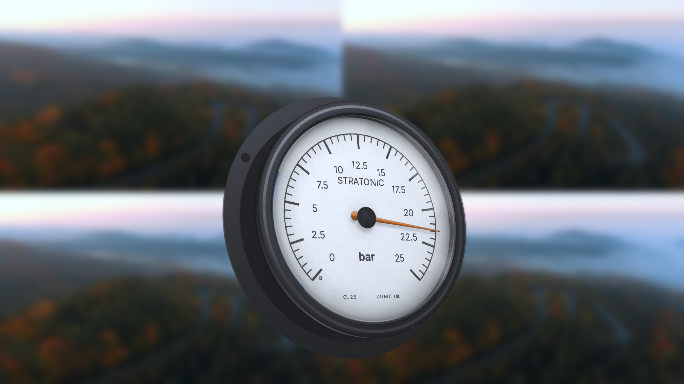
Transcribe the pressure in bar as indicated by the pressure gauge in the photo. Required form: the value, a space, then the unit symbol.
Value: 21.5 bar
